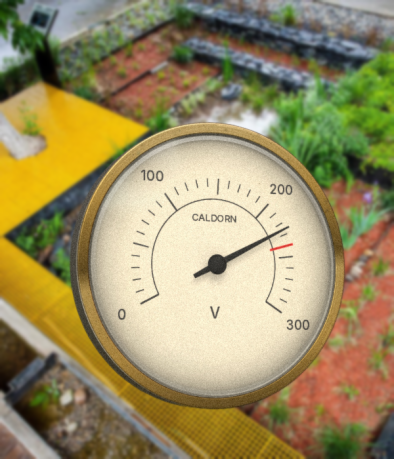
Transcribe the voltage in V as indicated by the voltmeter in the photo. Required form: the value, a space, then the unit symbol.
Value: 225 V
